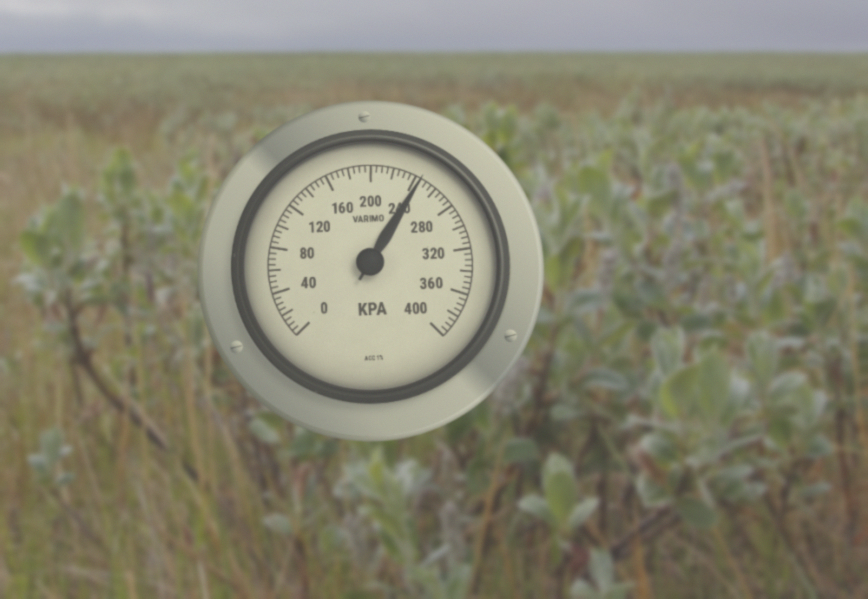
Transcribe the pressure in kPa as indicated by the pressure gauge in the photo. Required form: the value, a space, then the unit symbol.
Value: 245 kPa
